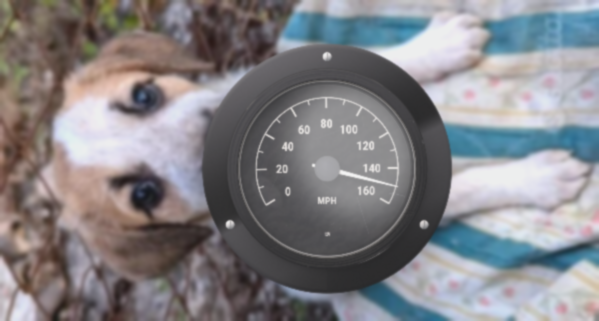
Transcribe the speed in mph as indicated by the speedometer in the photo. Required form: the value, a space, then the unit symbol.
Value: 150 mph
